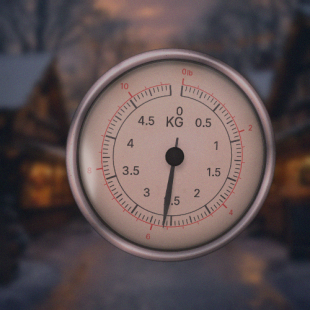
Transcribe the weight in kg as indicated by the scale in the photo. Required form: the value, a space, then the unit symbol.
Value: 2.6 kg
